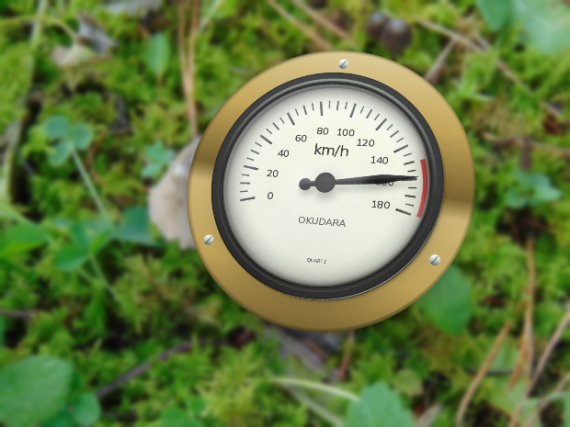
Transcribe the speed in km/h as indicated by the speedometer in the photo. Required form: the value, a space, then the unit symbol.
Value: 160 km/h
